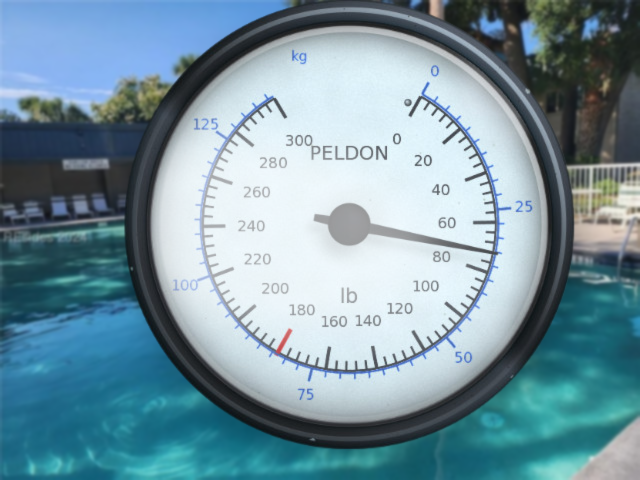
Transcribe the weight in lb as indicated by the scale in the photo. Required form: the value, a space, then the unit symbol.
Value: 72 lb
